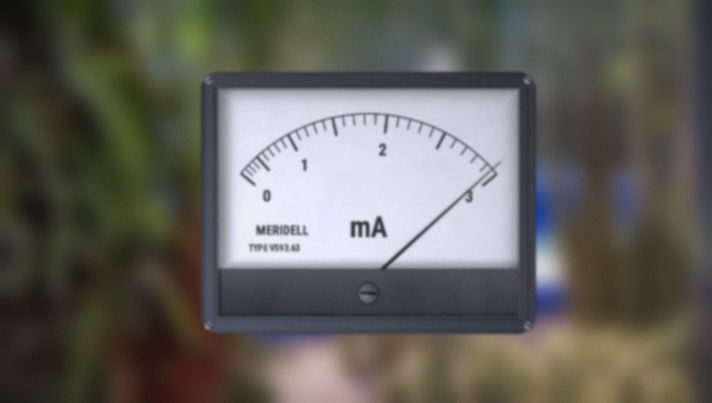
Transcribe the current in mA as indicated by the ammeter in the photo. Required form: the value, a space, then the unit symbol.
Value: 2.95 mA
